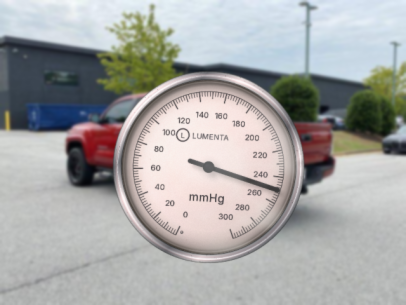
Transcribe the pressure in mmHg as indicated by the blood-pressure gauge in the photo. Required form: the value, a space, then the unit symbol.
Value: 250 mmHg
